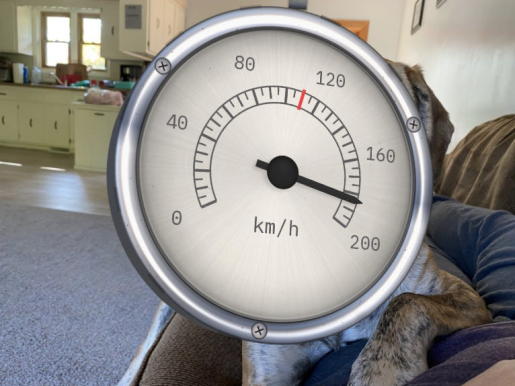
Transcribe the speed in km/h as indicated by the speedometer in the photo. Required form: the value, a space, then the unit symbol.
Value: 185 km/h
